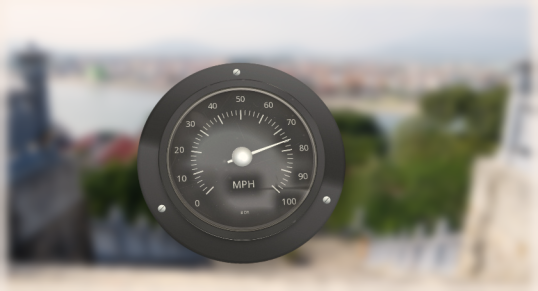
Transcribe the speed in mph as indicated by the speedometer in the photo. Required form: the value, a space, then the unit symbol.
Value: 76 mph
